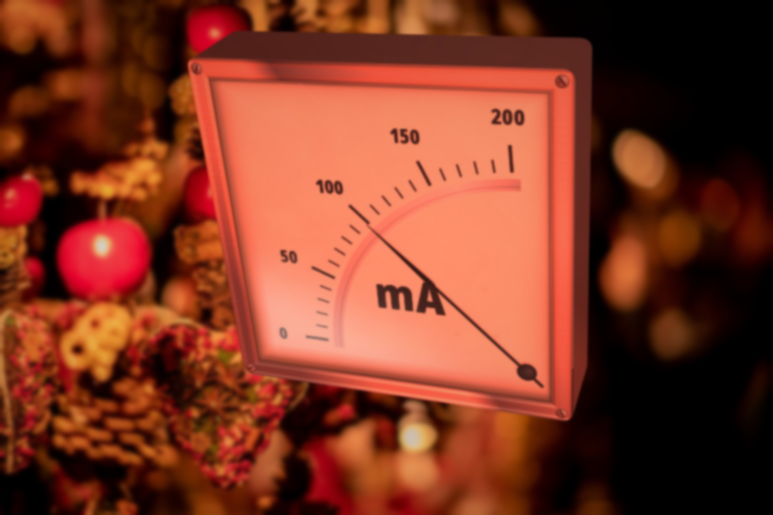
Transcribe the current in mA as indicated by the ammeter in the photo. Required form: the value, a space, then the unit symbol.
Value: 100 mA
